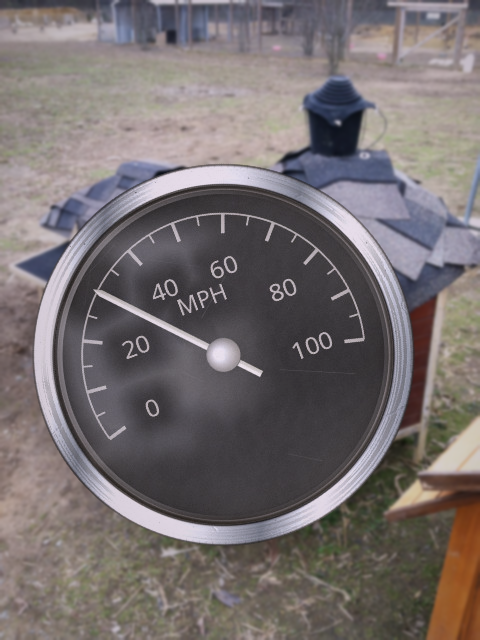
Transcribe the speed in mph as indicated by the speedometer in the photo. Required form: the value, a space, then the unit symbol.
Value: 30 mph
